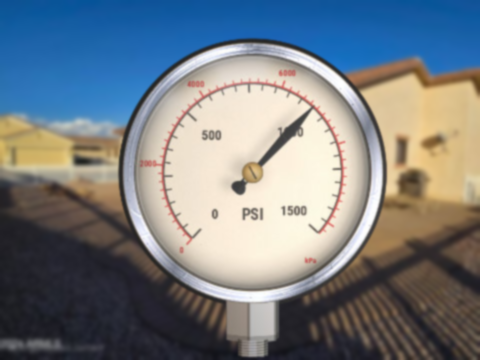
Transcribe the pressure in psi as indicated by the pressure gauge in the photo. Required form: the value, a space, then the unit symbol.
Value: 1000 psi
